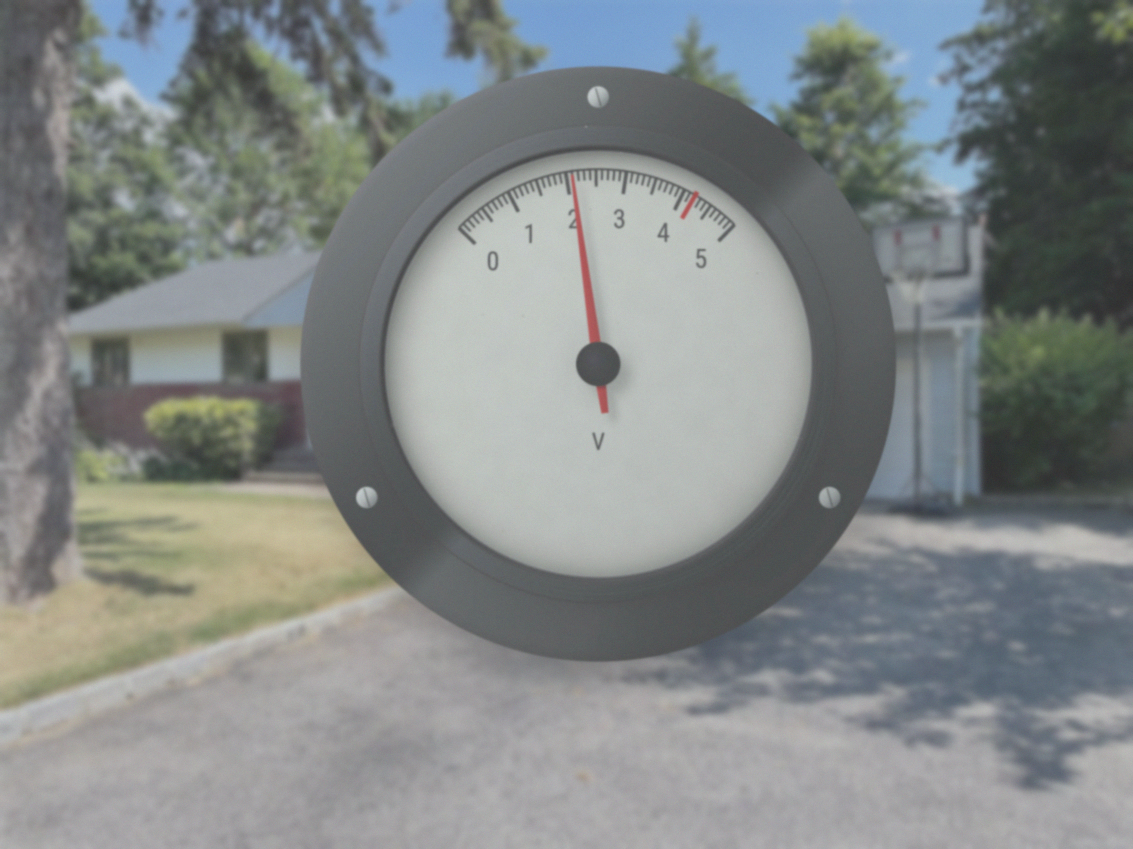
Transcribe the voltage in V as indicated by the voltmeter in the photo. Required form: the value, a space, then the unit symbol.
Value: 2.1 V
